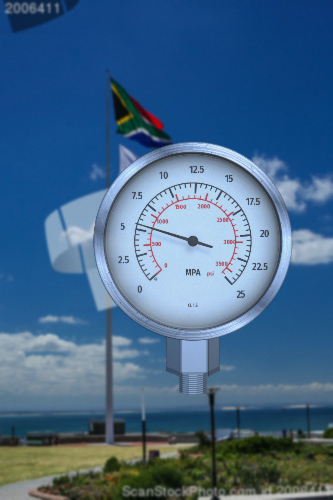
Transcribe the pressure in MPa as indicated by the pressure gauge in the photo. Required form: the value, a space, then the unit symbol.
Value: 5.5 MPa
